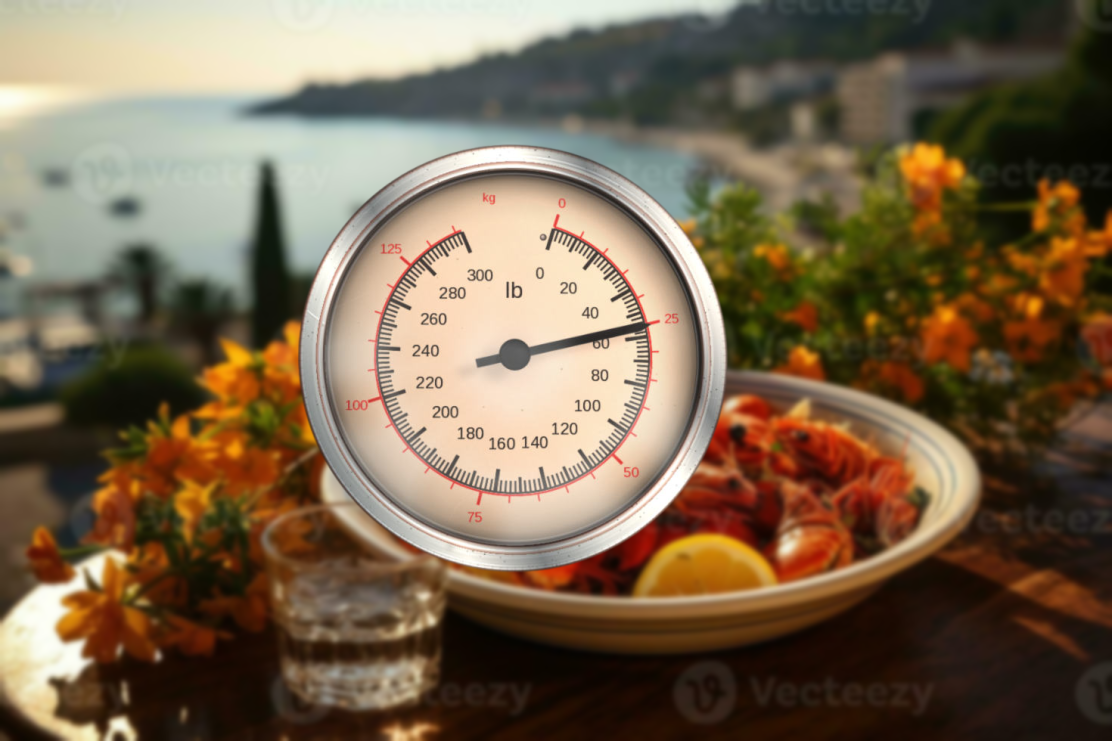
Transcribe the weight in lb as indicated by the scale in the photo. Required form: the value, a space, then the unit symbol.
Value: 56 lb
